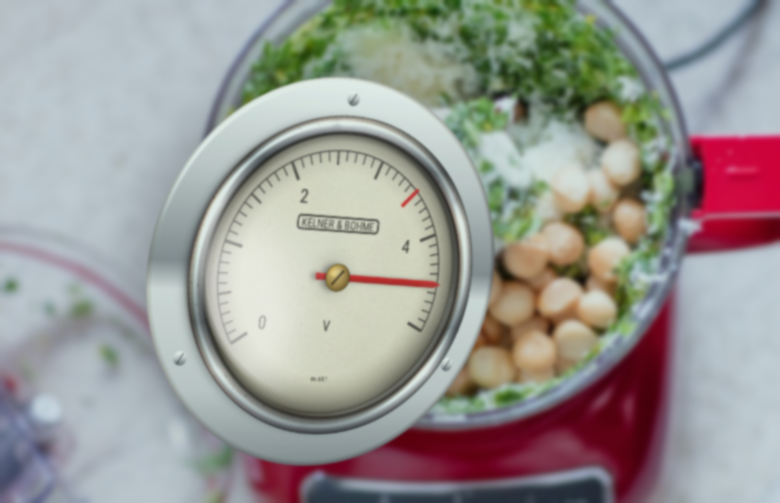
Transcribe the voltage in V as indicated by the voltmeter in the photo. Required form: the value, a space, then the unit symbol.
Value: 4.5 V
